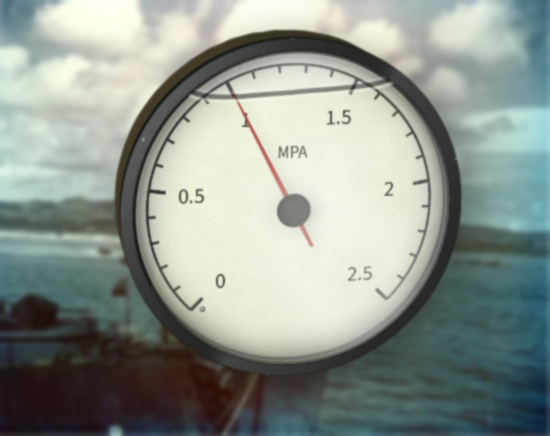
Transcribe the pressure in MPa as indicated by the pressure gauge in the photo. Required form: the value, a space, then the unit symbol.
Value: 1 MPa
